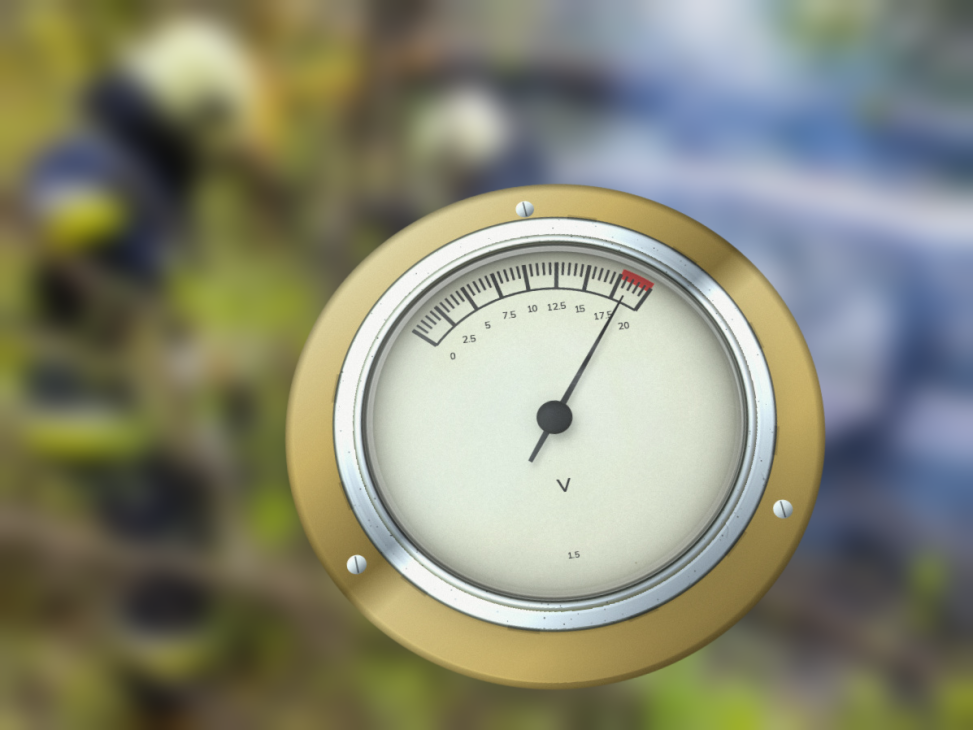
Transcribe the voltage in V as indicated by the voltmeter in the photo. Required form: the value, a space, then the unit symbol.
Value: 18.5 V
